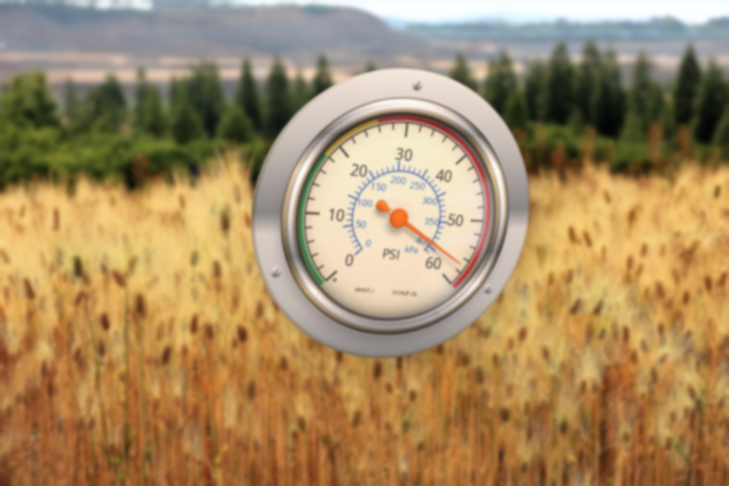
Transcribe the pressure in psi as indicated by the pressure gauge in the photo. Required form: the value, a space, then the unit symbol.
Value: 57 psi
